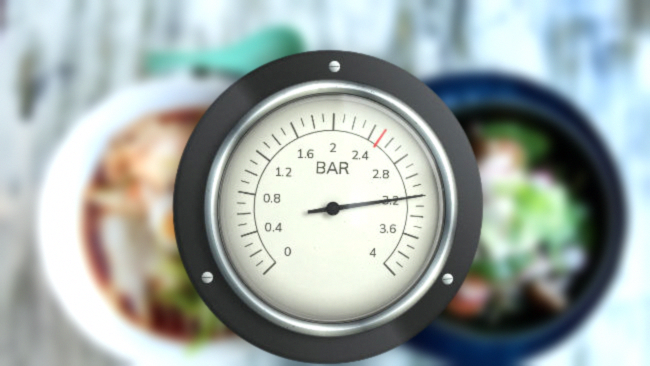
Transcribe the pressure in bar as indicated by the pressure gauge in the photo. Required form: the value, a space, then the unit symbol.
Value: 3.2 bar
